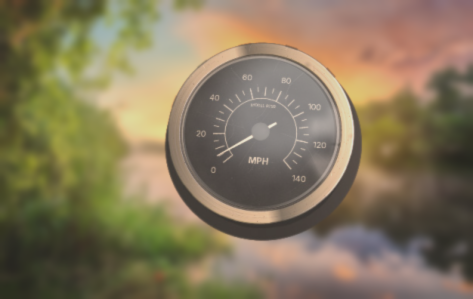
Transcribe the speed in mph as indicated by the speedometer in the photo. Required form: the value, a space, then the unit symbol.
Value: 5 mph
